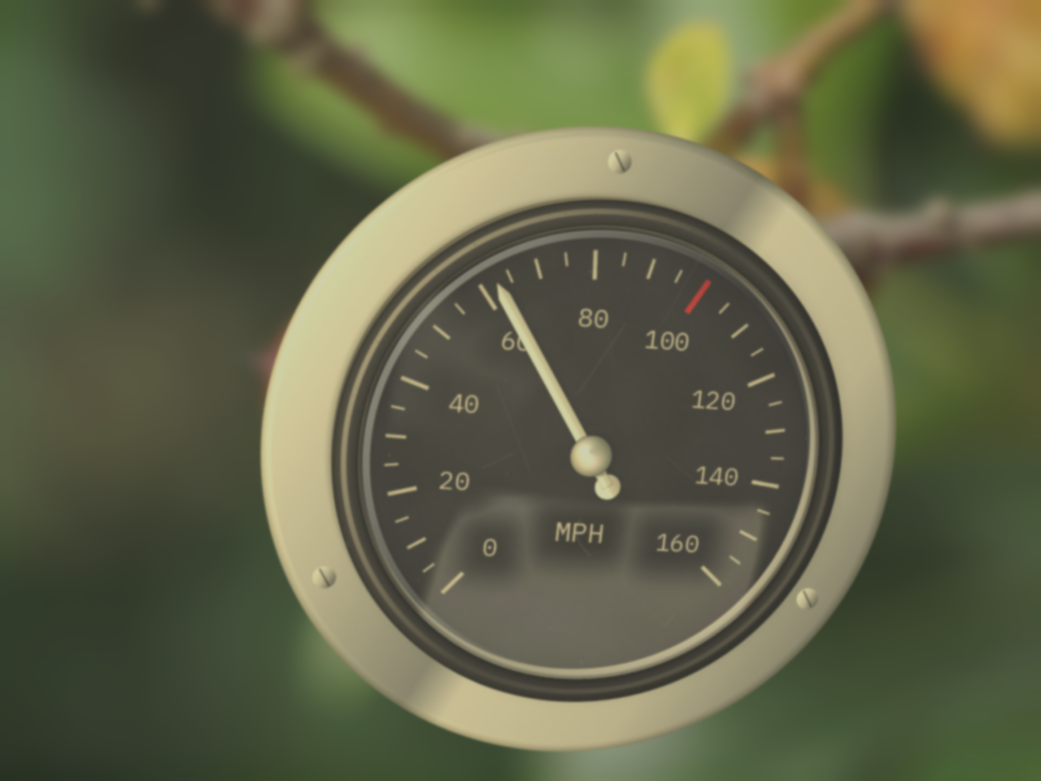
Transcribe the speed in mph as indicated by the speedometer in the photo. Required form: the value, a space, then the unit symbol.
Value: 62.5 mph
